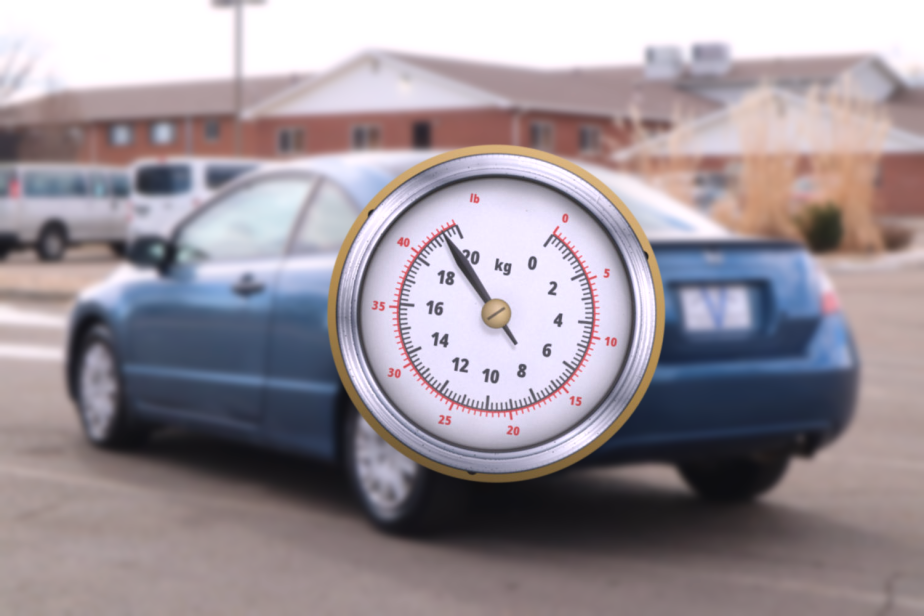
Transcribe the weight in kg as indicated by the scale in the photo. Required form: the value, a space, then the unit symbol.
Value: 19.4 kg
